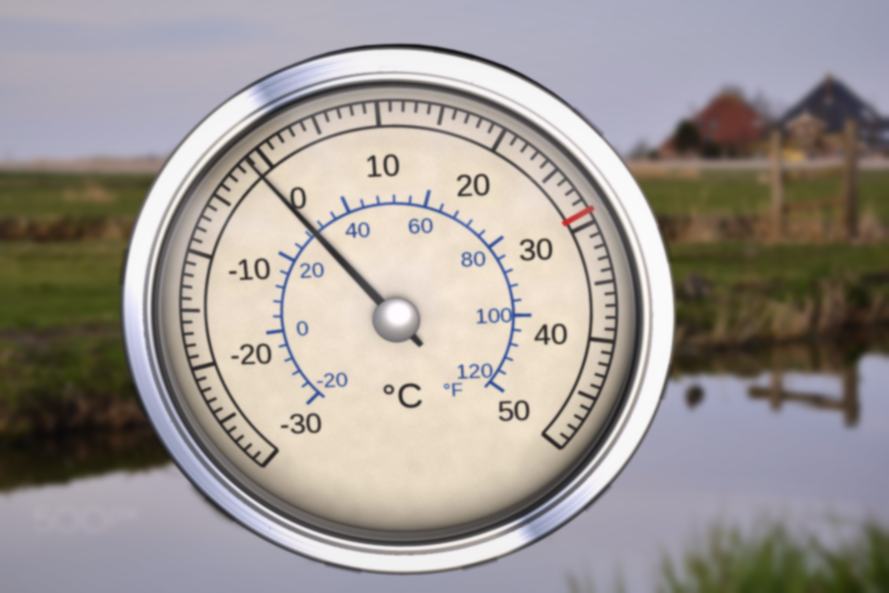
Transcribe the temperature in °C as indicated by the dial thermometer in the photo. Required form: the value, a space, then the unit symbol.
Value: -1 °C
